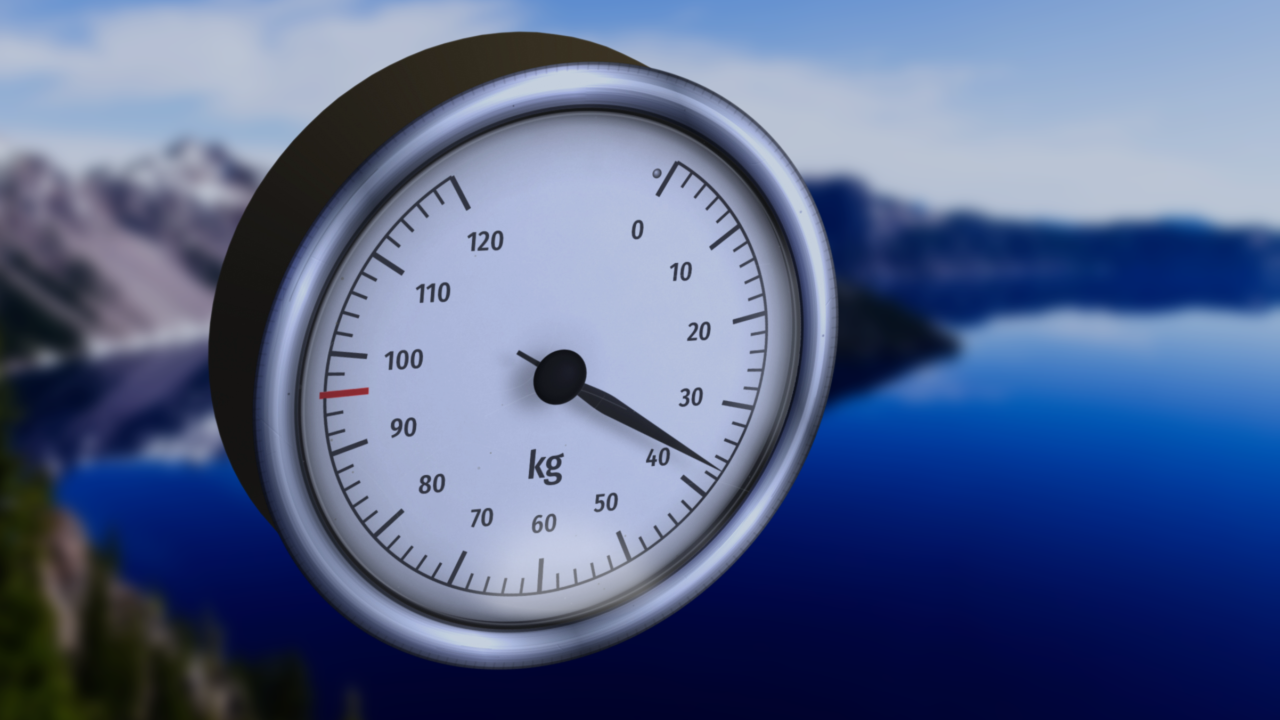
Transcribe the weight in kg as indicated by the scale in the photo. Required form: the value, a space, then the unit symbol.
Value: 37 kg
